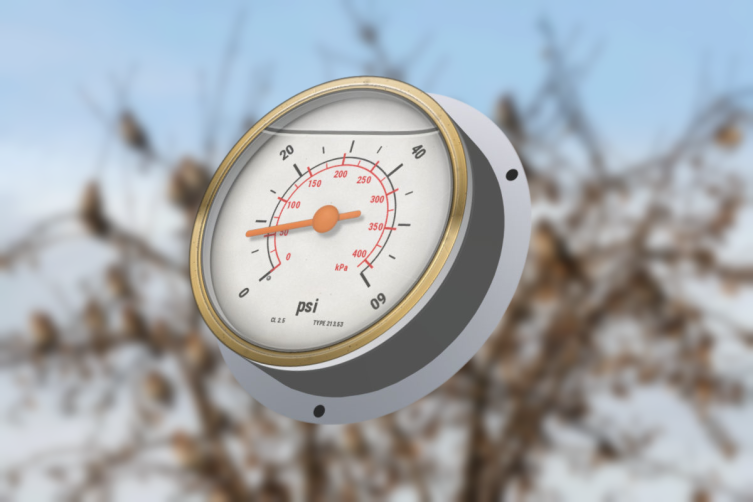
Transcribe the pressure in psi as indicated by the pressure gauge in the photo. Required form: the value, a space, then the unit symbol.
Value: 7.5 psi
